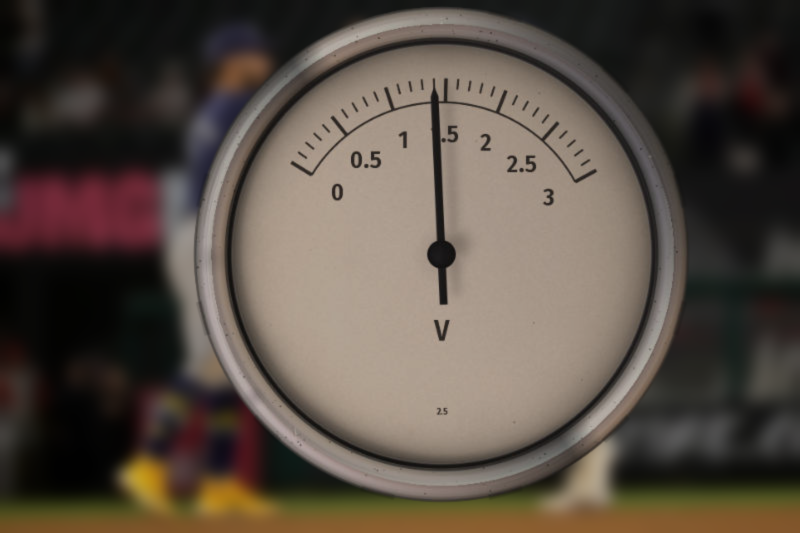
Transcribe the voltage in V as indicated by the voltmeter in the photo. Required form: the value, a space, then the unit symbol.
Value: 1.4 V
